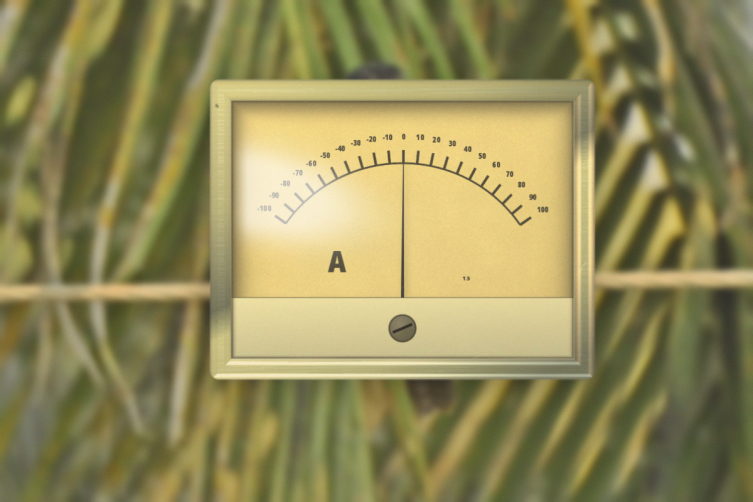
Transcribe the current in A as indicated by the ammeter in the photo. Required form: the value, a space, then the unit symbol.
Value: 0 A
